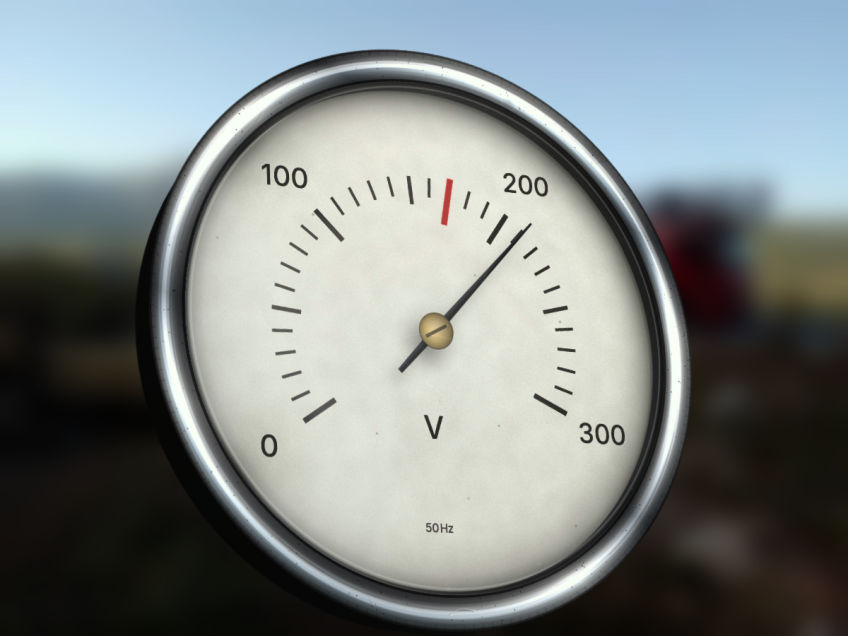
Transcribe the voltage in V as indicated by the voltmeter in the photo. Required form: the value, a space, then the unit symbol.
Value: 210 V
